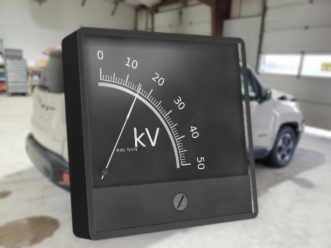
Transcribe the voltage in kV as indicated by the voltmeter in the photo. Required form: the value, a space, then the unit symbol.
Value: 15 kV
